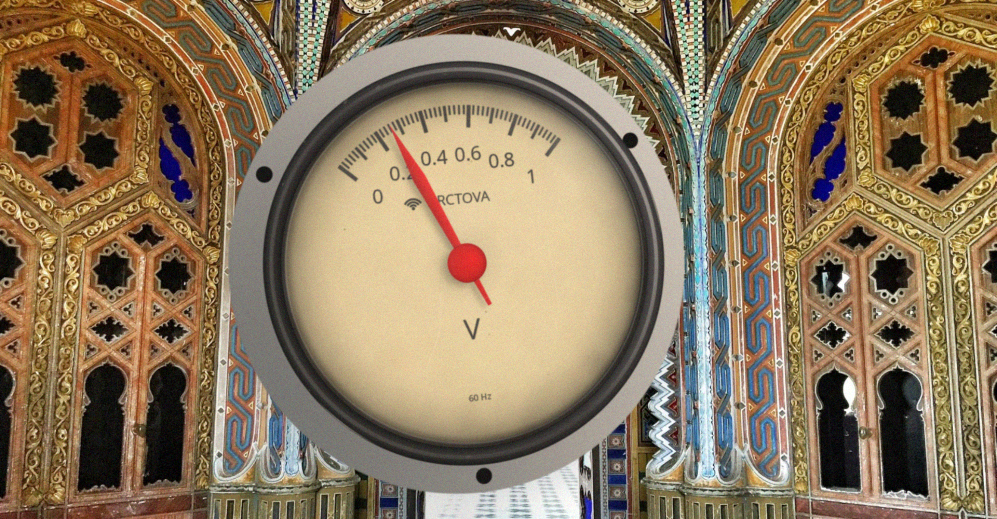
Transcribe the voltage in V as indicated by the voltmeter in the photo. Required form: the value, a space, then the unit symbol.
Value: 0.26 V
